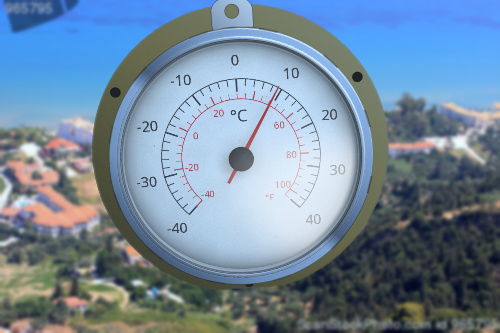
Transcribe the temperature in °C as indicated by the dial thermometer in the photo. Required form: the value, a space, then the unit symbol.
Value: 9 °C
